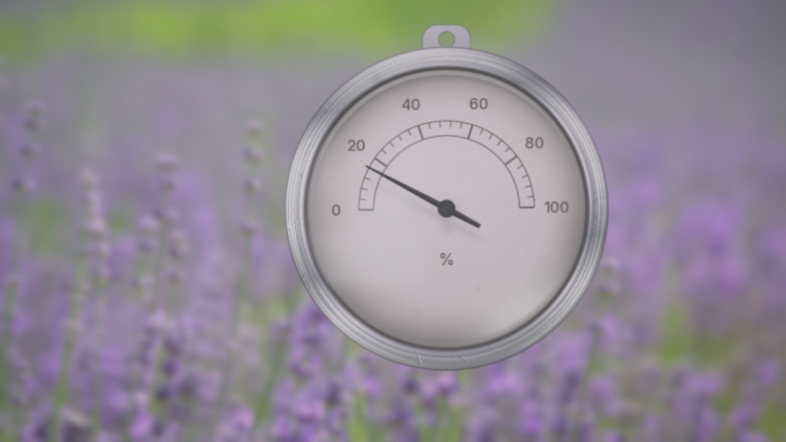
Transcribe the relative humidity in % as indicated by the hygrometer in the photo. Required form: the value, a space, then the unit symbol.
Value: 16 %
